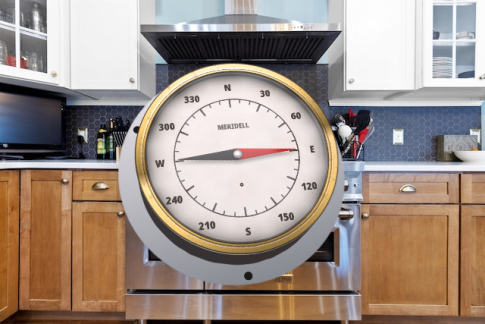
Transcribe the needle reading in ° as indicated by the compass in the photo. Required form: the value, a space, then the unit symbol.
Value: 90 °
